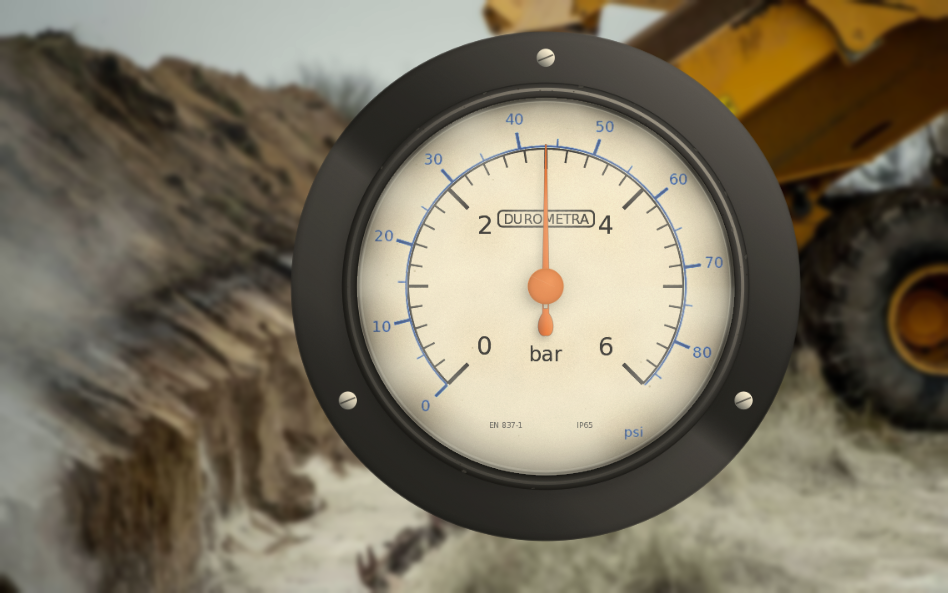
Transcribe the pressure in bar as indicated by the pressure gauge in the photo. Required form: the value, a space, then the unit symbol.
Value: 3 bar
